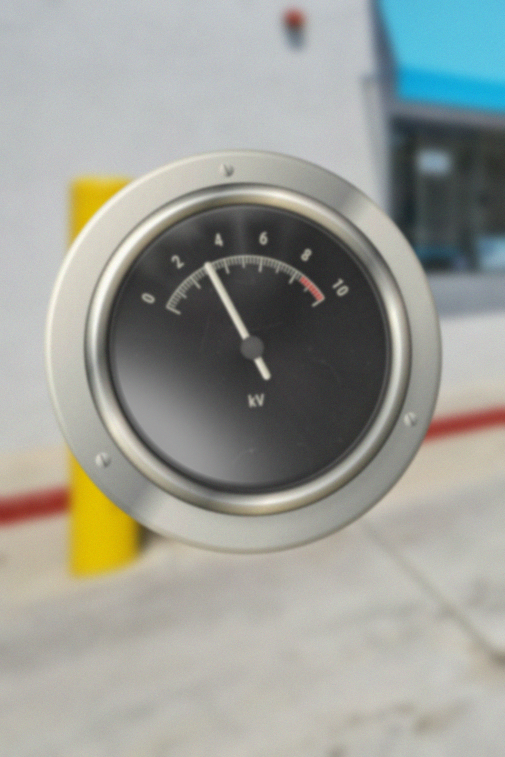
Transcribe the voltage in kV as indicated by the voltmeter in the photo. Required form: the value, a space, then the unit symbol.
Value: 3 kV
